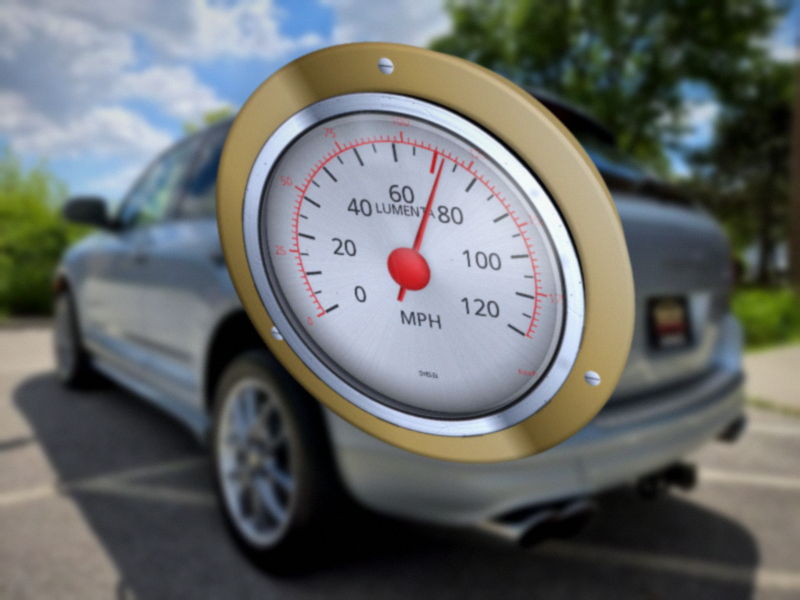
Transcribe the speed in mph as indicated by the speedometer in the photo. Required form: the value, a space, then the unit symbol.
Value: 72.5 mph
